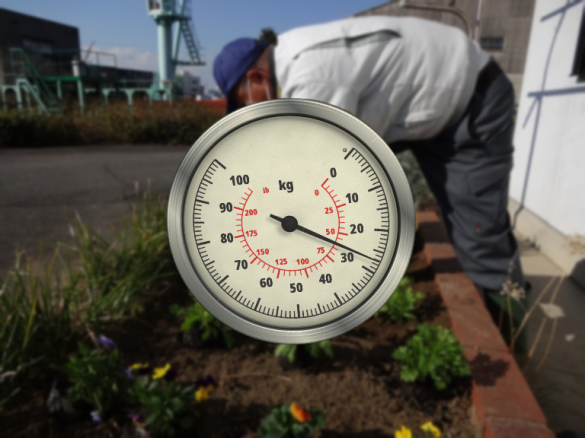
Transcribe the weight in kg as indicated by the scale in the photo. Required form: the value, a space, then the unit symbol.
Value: 27 kg
